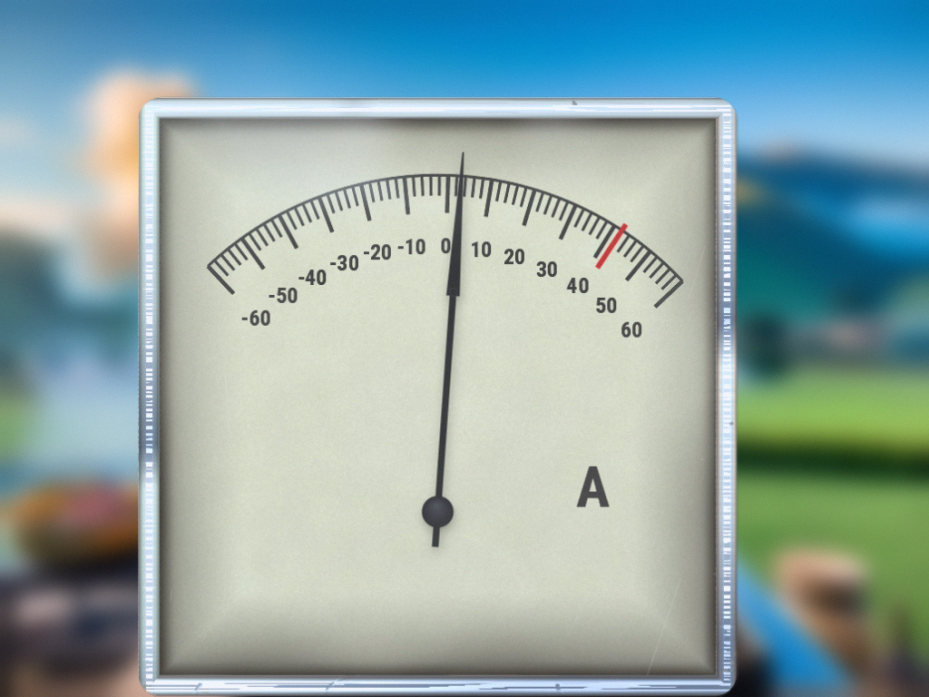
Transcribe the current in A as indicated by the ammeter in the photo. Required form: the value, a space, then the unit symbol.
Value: 3 A
